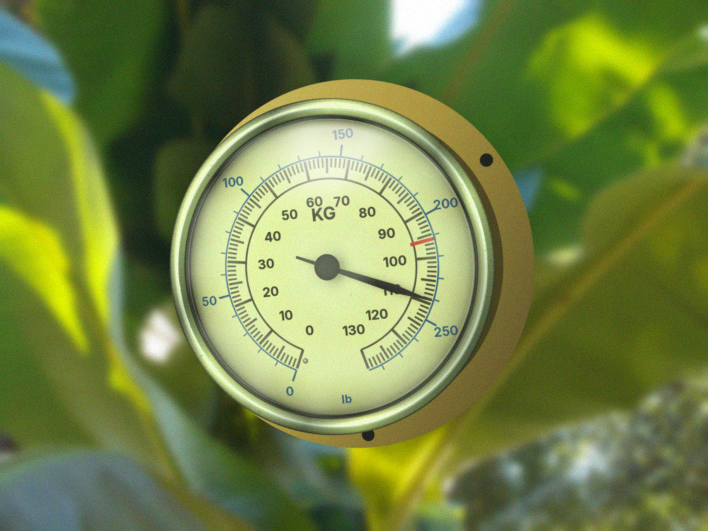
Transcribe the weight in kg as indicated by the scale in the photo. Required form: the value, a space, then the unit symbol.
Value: 109 kg
